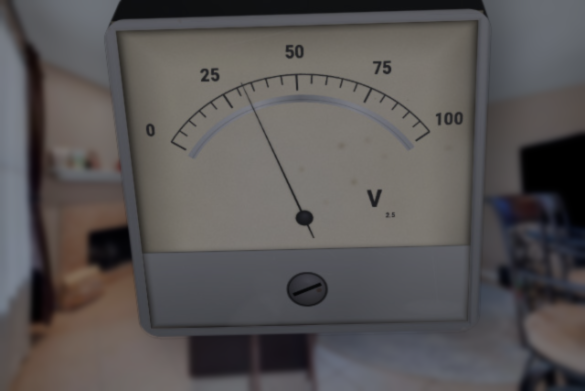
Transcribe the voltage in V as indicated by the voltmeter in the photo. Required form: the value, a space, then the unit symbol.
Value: 32.5 V
